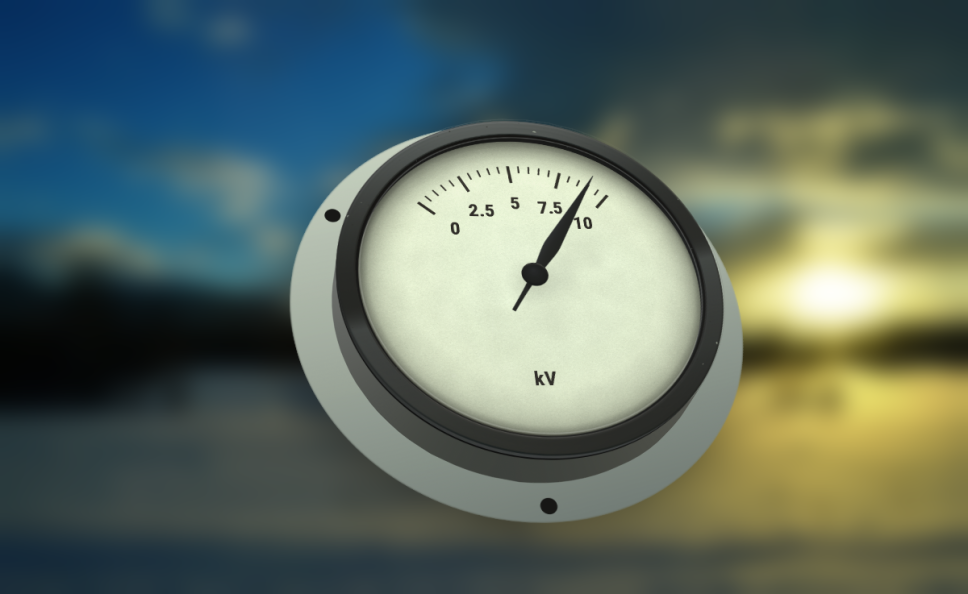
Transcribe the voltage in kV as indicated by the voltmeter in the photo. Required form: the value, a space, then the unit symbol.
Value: 9 kV
